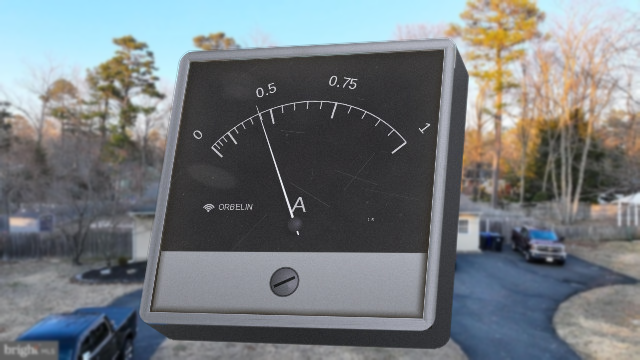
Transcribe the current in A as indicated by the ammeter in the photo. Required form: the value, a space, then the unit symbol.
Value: 0.45 A
